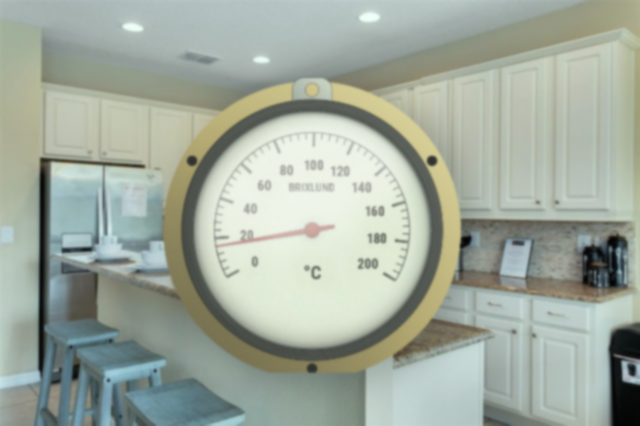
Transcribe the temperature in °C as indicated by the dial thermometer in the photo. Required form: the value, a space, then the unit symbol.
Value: 16 °C
